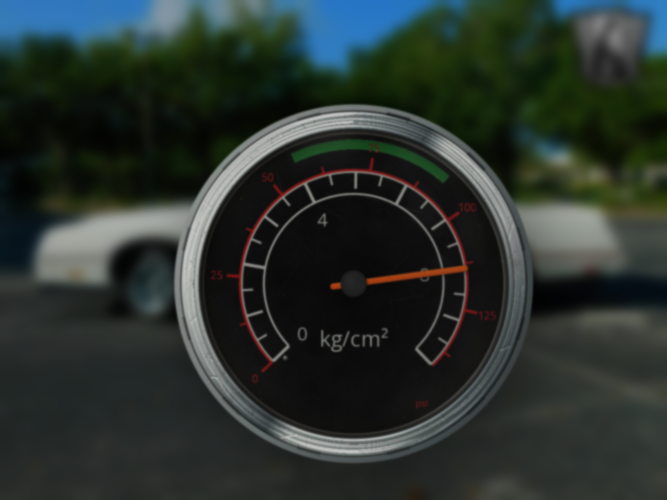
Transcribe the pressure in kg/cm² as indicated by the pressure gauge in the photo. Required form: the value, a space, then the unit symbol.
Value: 8 kg/cm²
